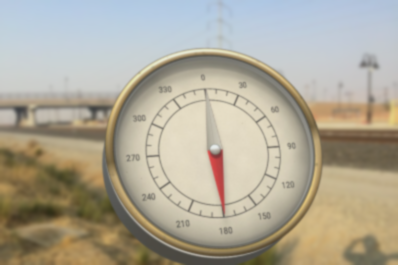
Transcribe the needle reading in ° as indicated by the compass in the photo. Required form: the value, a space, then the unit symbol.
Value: 180 °
